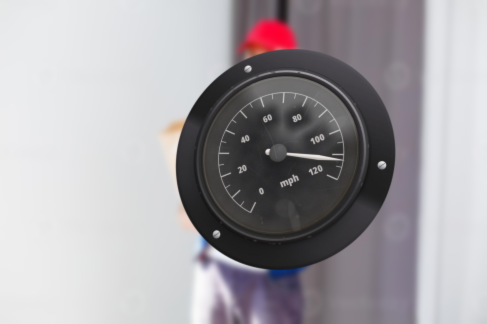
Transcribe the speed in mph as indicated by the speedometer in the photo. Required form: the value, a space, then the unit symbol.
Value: 112.5 mph
